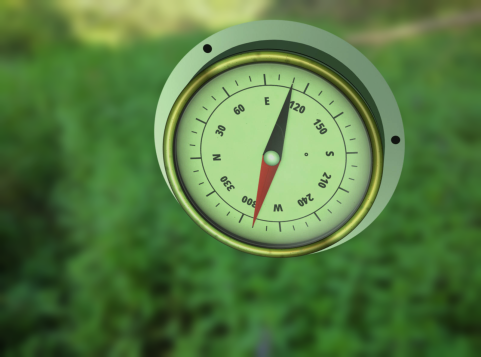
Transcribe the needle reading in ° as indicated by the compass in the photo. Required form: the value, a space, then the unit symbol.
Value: 290 °
